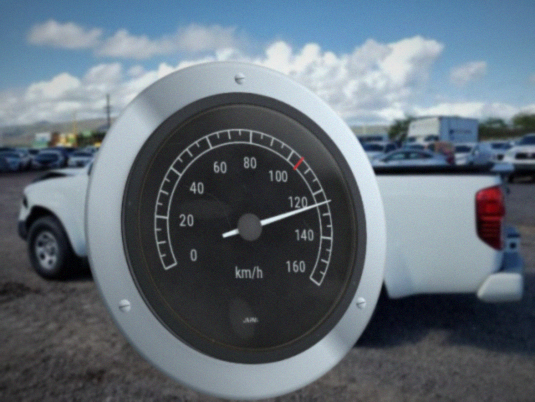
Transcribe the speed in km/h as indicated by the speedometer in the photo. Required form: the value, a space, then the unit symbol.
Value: 125 km/h
